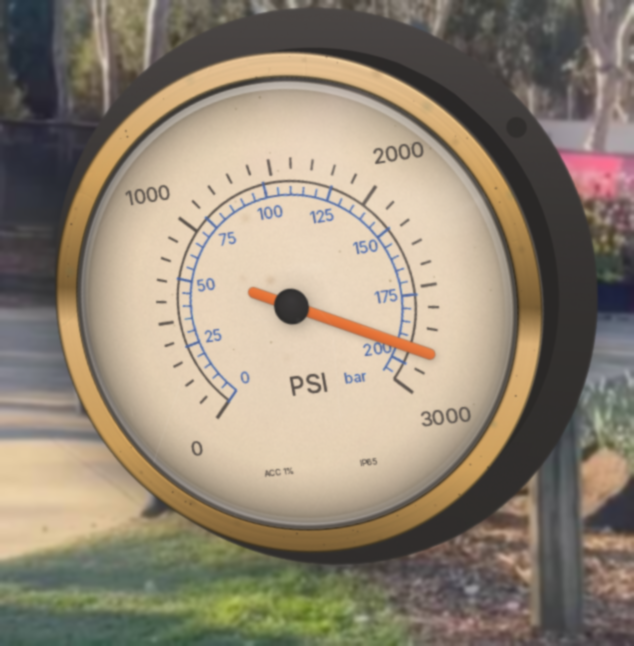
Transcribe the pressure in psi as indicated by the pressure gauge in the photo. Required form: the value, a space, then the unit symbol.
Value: 2800 psi
